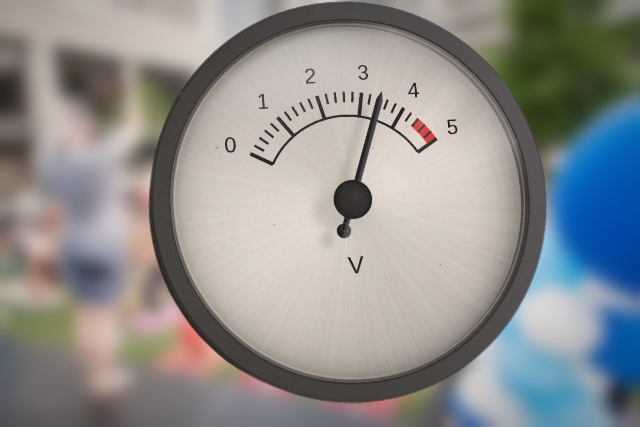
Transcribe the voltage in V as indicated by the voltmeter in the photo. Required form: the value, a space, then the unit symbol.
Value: 3.4 V
